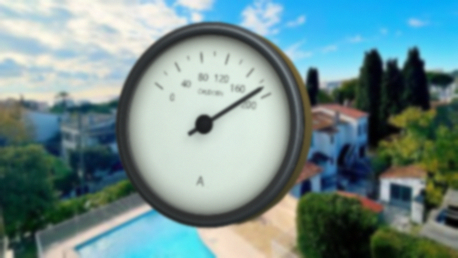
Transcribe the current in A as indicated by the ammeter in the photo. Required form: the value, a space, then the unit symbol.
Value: 190 A
